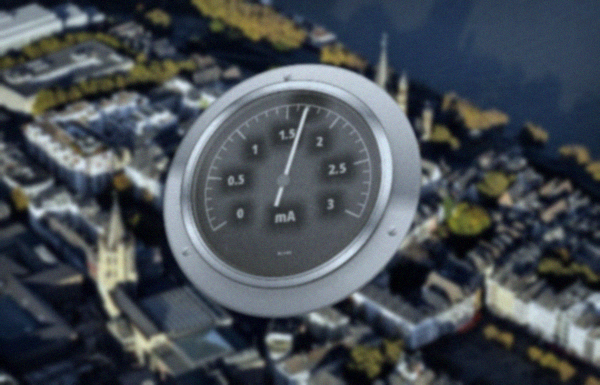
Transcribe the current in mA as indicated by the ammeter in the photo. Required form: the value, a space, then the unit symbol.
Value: 1.7 mA
